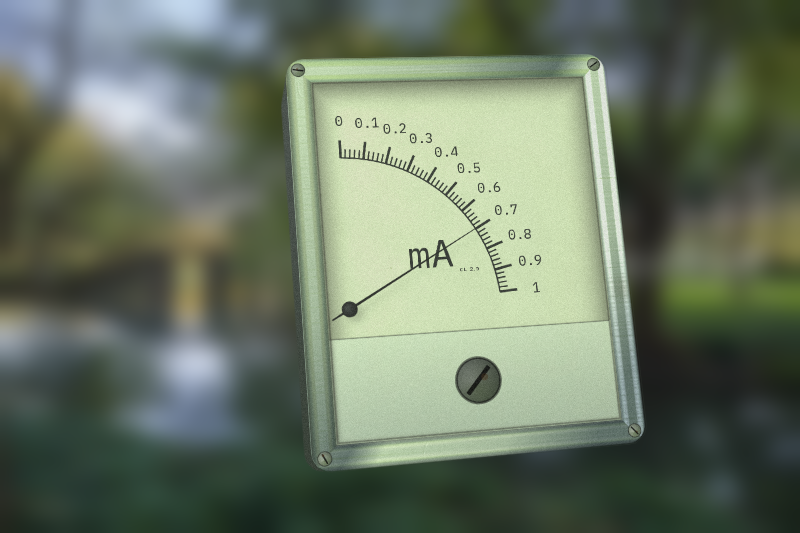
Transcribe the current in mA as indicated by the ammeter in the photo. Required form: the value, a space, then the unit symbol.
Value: 0.7 mA
